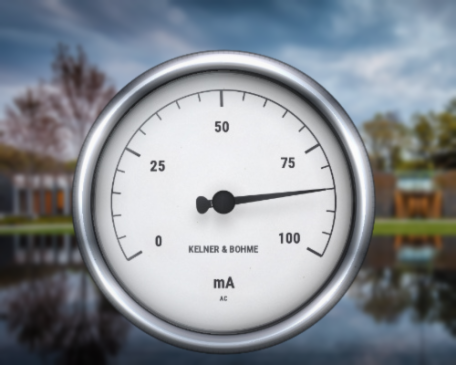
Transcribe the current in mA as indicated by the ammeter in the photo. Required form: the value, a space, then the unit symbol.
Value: 85 mA
